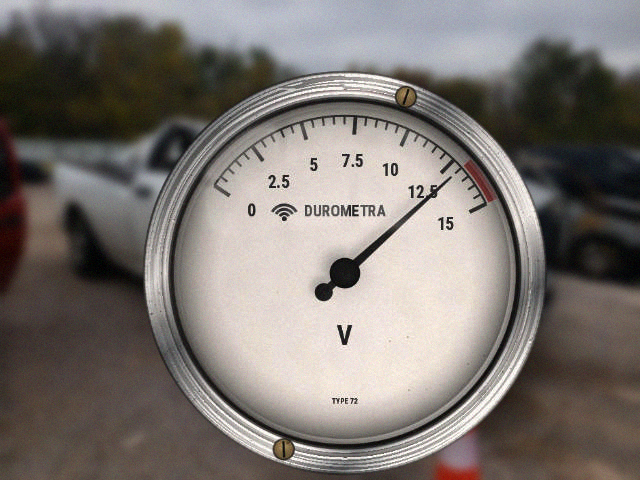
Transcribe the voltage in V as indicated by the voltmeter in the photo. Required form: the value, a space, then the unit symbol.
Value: 13 V
